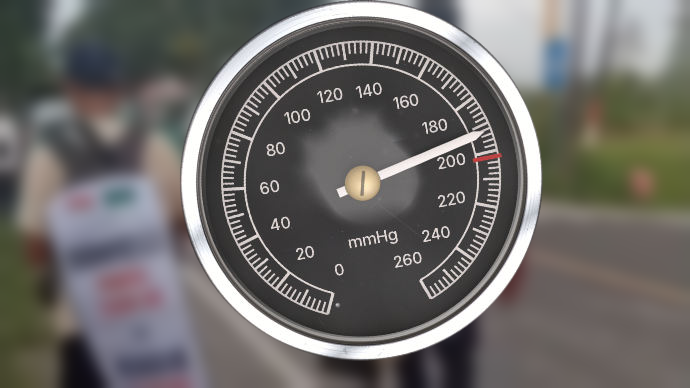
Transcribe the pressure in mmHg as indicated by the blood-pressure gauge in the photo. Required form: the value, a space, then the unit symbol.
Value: 192 mmHg
